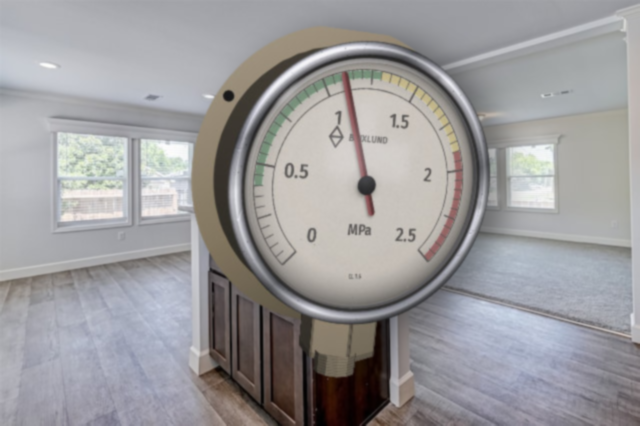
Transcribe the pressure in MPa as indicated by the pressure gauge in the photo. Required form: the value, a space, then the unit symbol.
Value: 1.1 MPa
